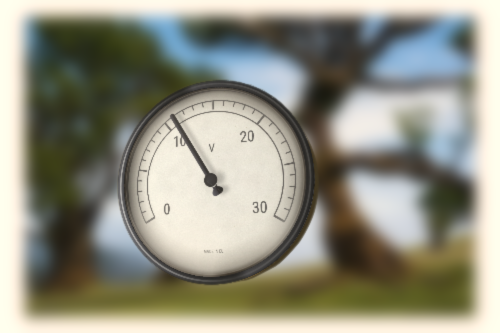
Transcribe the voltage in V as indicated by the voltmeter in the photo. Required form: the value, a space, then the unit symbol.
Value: 11 V
